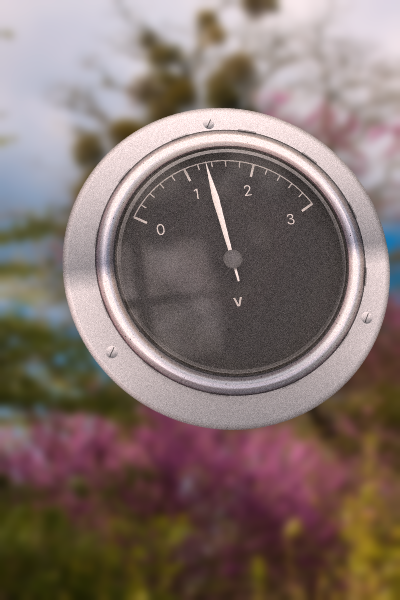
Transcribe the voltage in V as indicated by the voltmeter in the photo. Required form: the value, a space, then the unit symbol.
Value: 1.3 V
